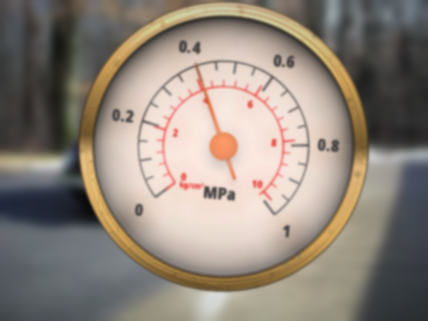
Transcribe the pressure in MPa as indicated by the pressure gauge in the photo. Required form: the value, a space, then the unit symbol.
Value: 0.4 MPa
